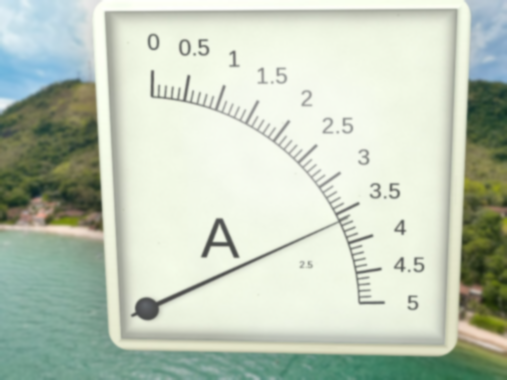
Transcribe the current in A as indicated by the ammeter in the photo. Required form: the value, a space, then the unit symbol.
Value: 3.6 A
